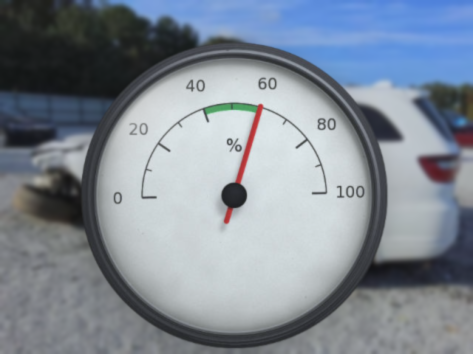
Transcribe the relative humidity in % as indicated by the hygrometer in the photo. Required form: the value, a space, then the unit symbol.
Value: 60 %
